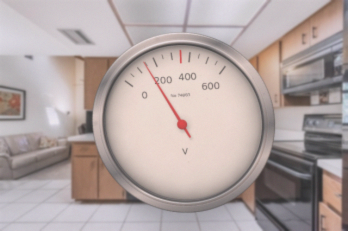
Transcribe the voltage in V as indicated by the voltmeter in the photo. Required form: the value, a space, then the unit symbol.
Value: 150 V
